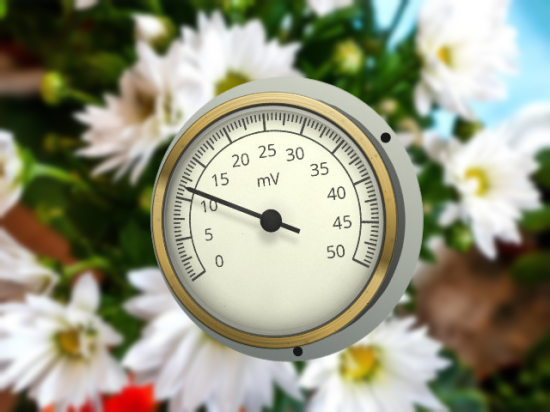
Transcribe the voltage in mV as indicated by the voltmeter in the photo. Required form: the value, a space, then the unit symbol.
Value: 11.5 mV
